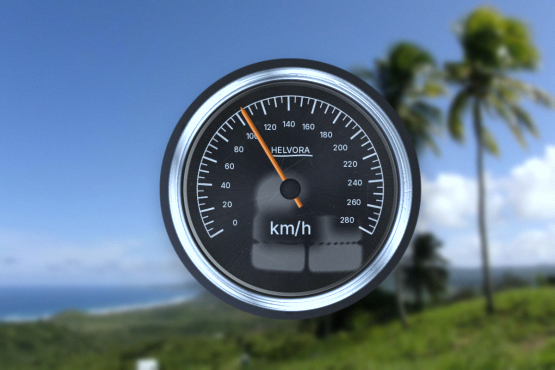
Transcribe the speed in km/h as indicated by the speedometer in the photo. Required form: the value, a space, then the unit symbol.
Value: 105 km/h
